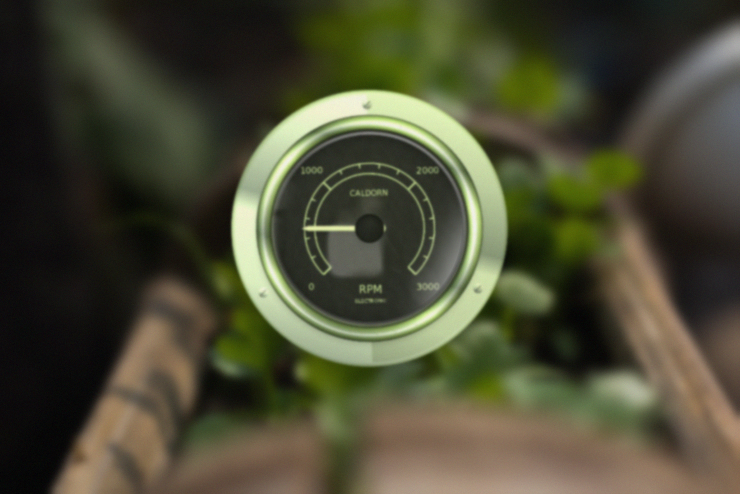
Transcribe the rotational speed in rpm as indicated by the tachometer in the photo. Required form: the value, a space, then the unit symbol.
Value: 500 rpm
